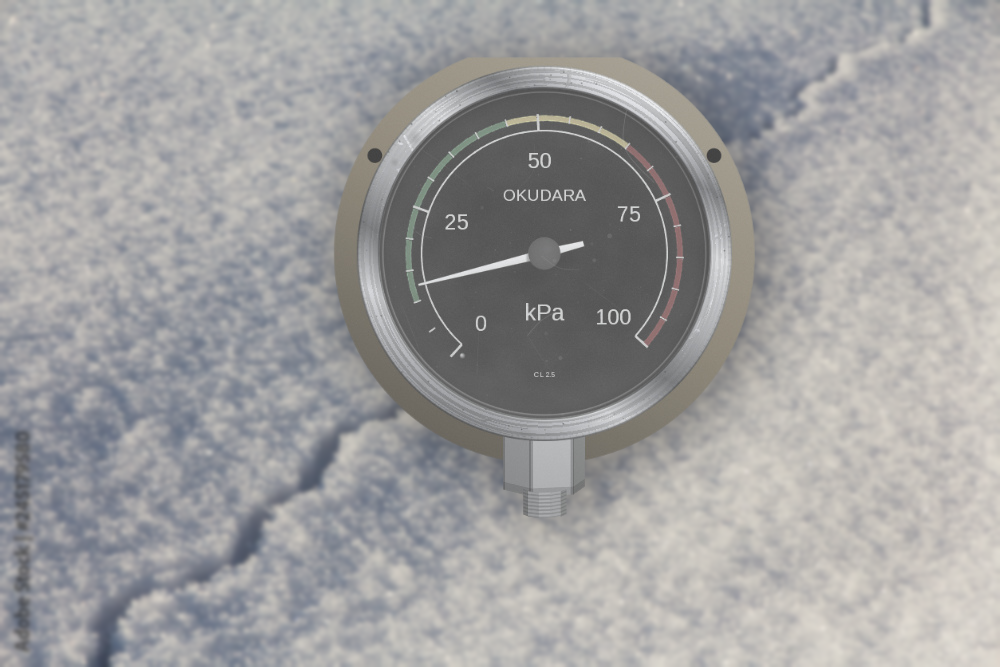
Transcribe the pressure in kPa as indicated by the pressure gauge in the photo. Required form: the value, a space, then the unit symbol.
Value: 12.5 kPa
